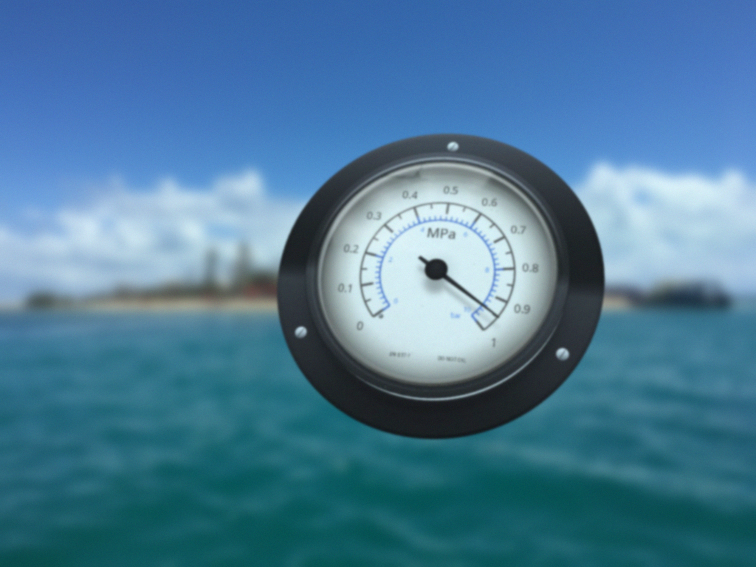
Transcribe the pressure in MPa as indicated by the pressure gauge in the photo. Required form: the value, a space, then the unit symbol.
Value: 0.95 MPa
